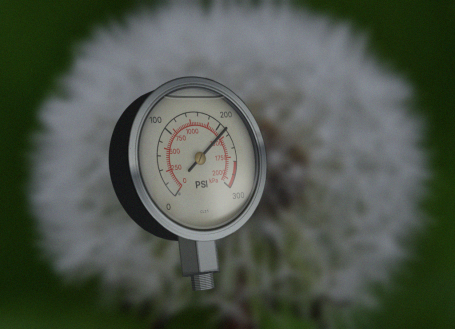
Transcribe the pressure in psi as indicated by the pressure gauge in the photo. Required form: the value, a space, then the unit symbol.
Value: 210 psi
